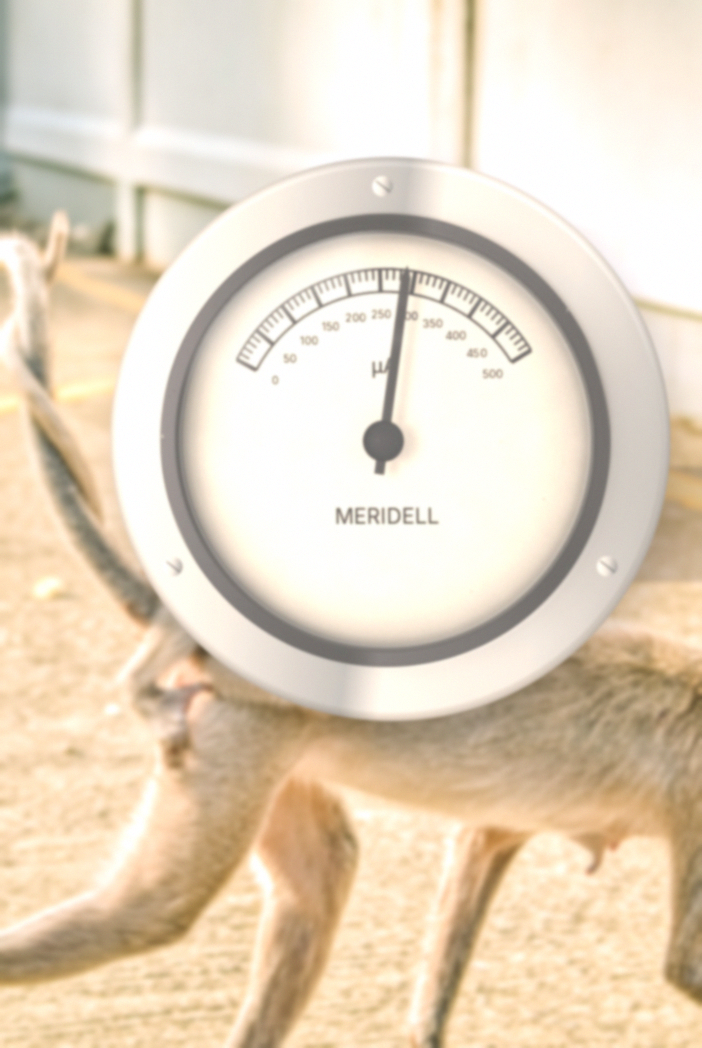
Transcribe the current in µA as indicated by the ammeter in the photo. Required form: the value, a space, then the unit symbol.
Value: 290 µA
